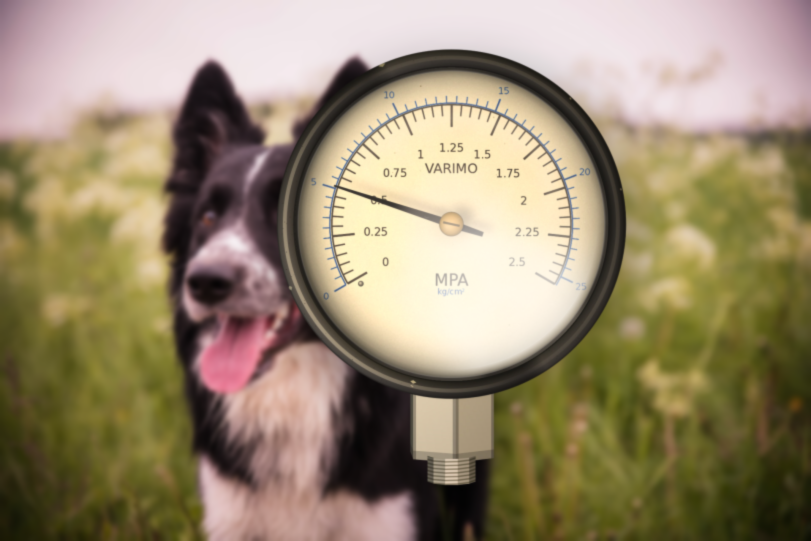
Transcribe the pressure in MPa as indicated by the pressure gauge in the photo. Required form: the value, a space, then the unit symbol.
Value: 0.5 MPa
